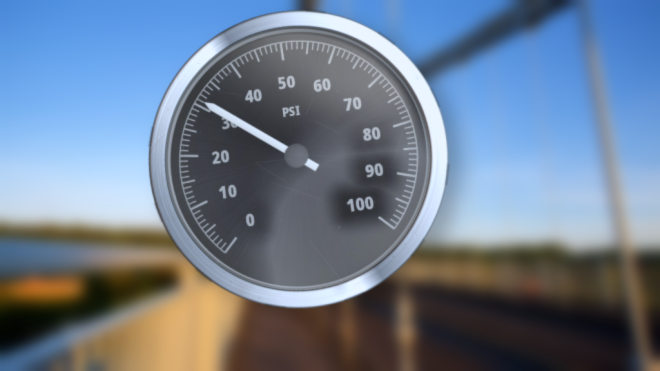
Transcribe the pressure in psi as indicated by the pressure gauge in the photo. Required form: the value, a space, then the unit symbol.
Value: 31 psi
